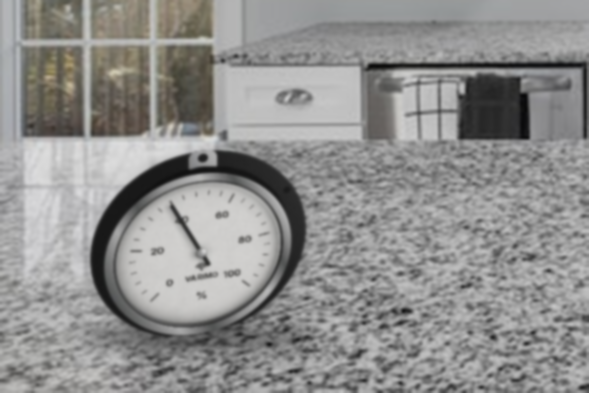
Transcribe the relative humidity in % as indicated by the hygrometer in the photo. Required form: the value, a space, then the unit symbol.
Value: 40 %
